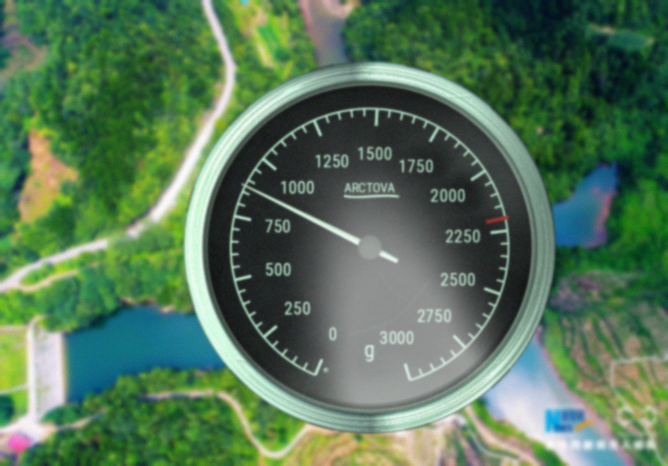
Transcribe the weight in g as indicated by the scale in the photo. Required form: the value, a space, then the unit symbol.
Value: 875 g
